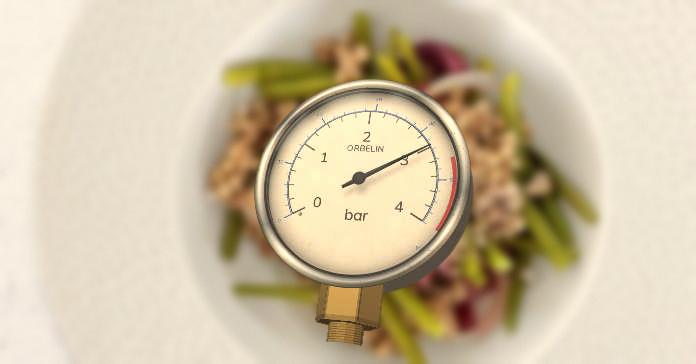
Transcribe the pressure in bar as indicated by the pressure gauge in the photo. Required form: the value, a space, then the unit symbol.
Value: 3 bar
